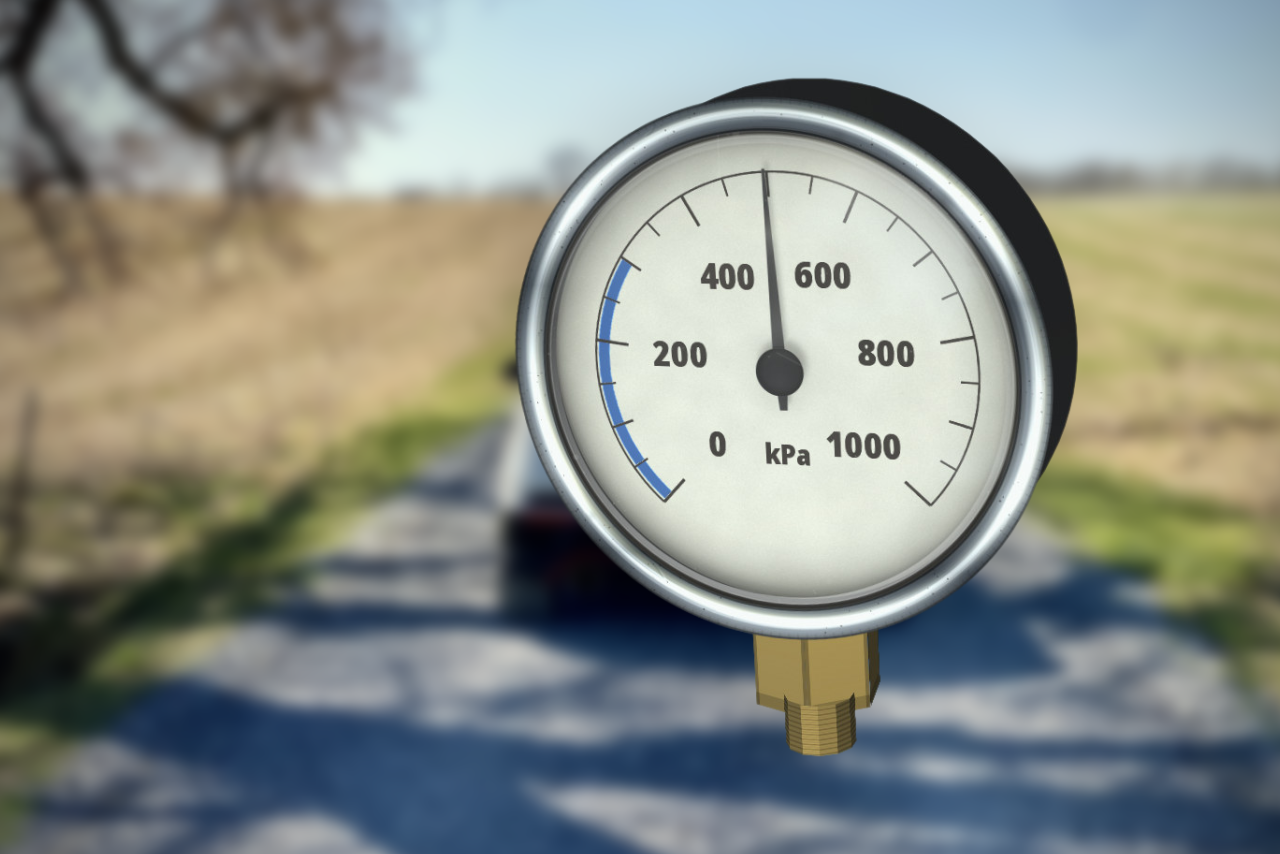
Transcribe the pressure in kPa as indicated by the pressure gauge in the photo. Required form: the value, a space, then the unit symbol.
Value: 500 kPa
